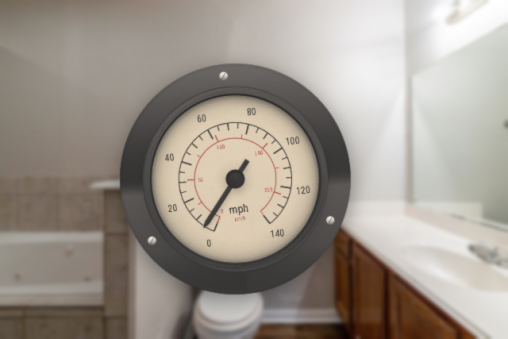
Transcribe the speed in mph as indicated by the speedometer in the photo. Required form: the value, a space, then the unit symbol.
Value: 5 mph
